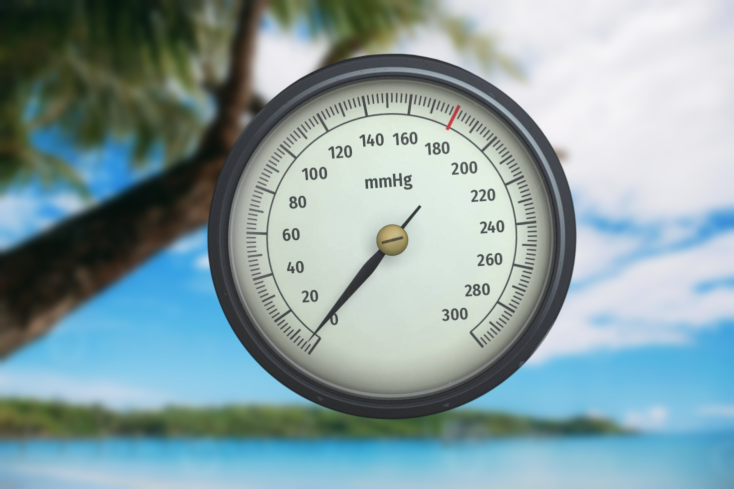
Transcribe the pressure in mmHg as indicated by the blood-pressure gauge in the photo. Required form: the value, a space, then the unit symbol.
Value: 4 mmHg
